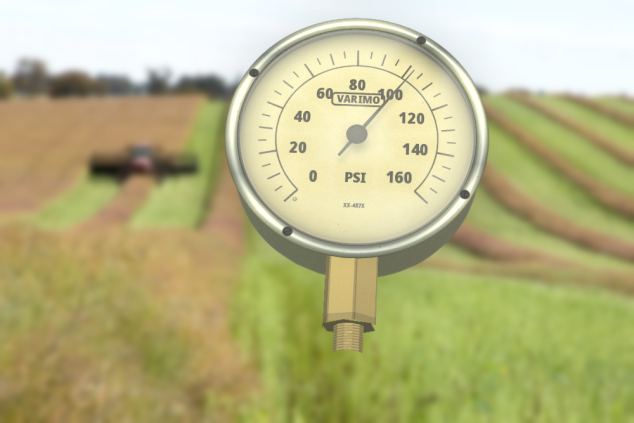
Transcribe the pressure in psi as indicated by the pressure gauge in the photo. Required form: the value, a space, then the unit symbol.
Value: 102.5 psi
